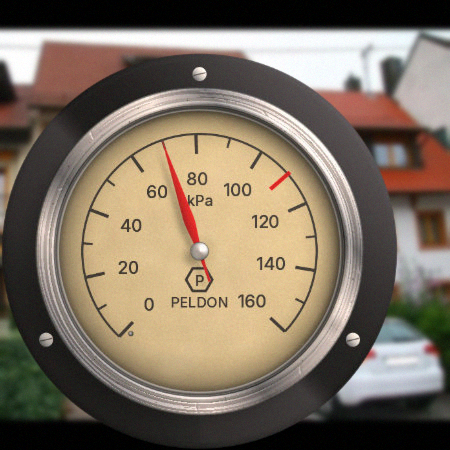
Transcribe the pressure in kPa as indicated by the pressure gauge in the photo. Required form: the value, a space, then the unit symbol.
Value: 70 kPa
